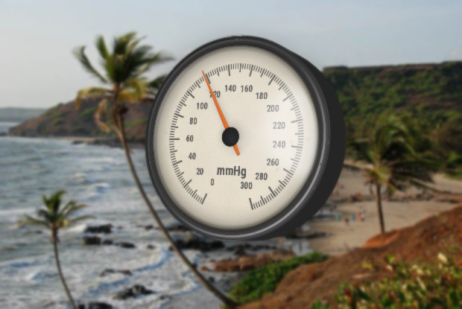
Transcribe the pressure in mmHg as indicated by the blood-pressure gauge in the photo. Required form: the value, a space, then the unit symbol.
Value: 120 mmHg
